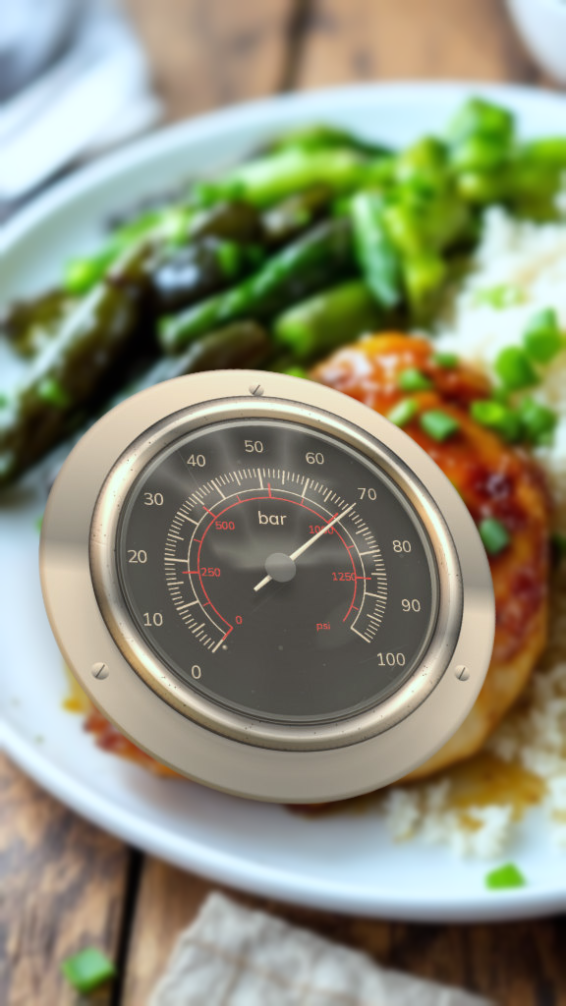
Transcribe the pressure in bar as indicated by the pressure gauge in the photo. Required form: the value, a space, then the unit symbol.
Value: 70 bar
